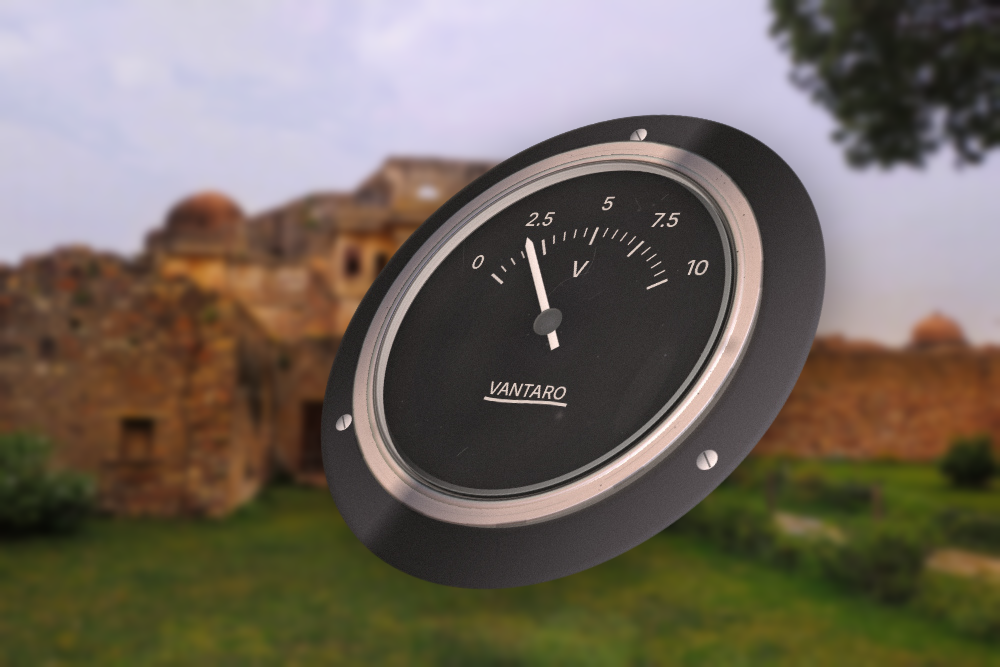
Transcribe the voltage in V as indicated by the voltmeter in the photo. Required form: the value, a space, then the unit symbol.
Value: 2 V
